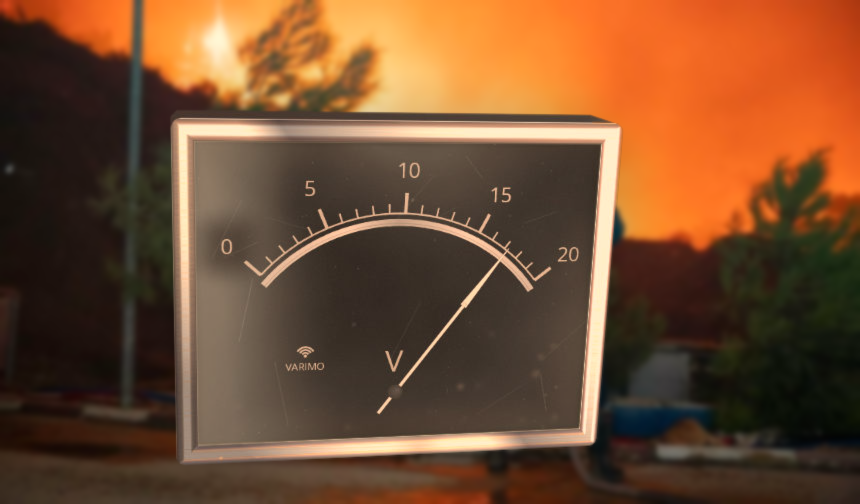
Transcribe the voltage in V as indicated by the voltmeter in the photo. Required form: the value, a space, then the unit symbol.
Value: 17 V
